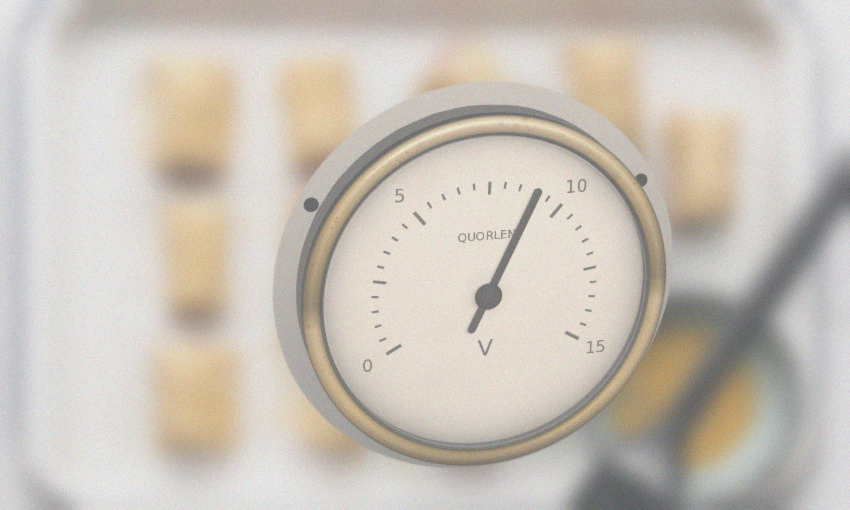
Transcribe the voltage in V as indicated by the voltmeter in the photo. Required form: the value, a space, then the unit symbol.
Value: 9 V
